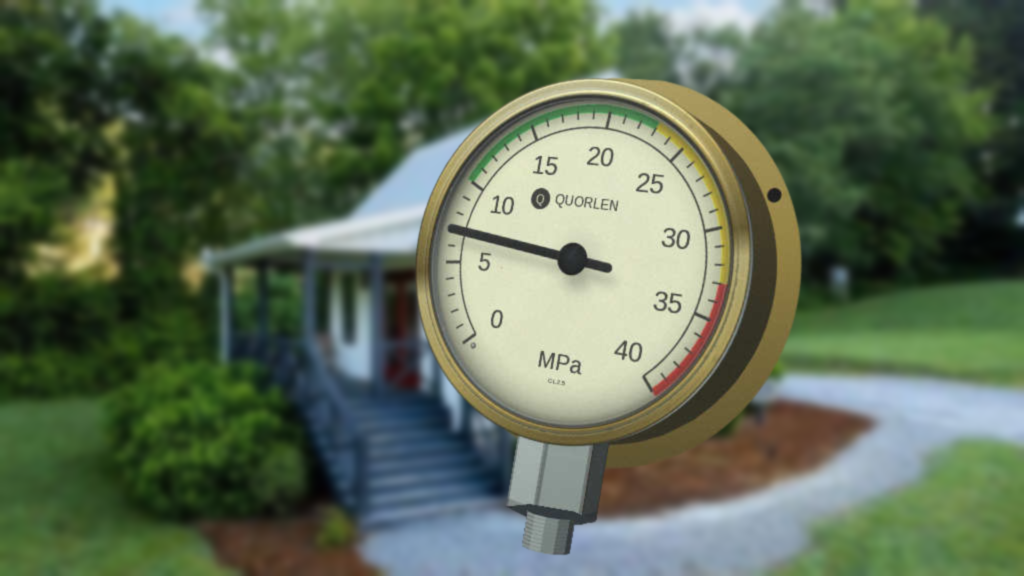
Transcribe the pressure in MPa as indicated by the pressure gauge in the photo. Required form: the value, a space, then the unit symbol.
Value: 7 MPa
